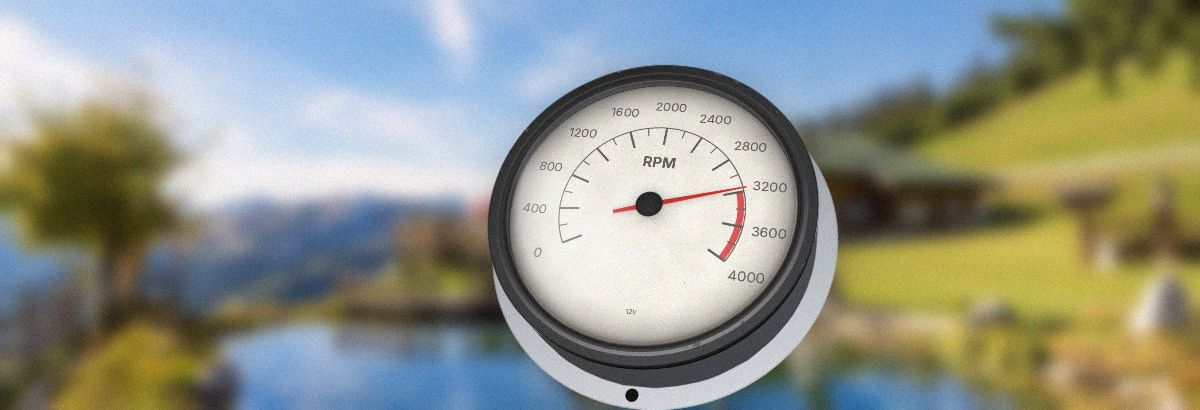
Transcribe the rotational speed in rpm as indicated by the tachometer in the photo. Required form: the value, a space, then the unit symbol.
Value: 3200 rpm
